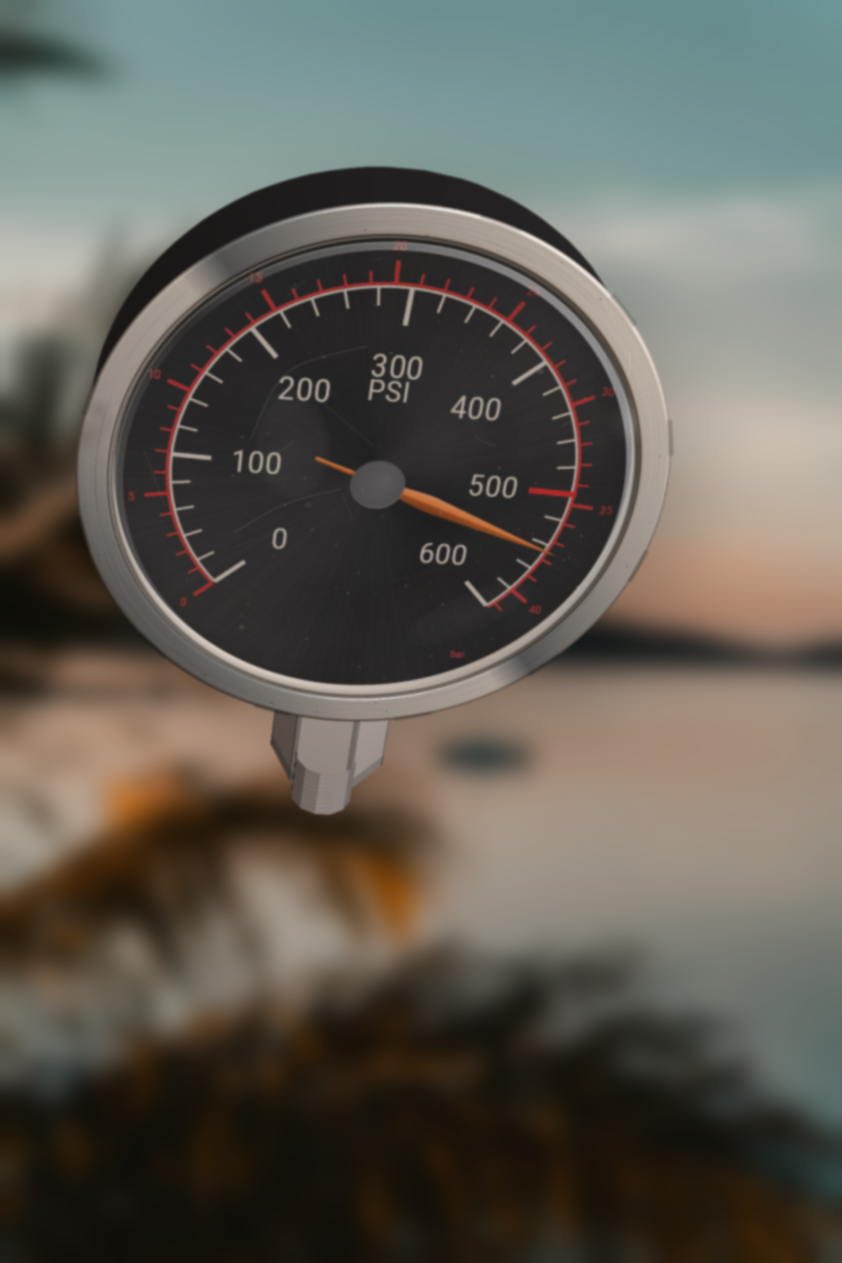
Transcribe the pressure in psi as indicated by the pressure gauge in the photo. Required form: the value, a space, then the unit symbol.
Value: 540 psi
